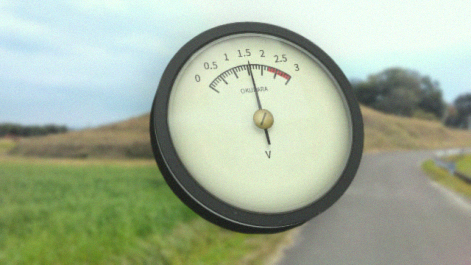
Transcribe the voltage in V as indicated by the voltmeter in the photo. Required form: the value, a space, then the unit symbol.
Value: 1.5 V
